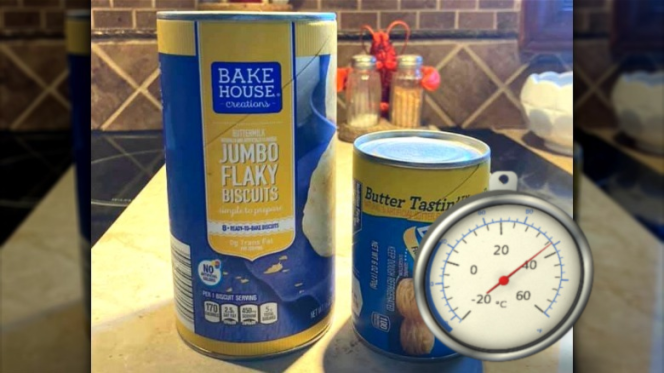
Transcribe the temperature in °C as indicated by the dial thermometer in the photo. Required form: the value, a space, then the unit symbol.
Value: 36 °C
